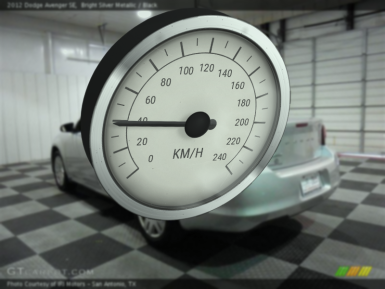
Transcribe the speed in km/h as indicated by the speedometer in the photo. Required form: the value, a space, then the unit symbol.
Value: 40 km/h
